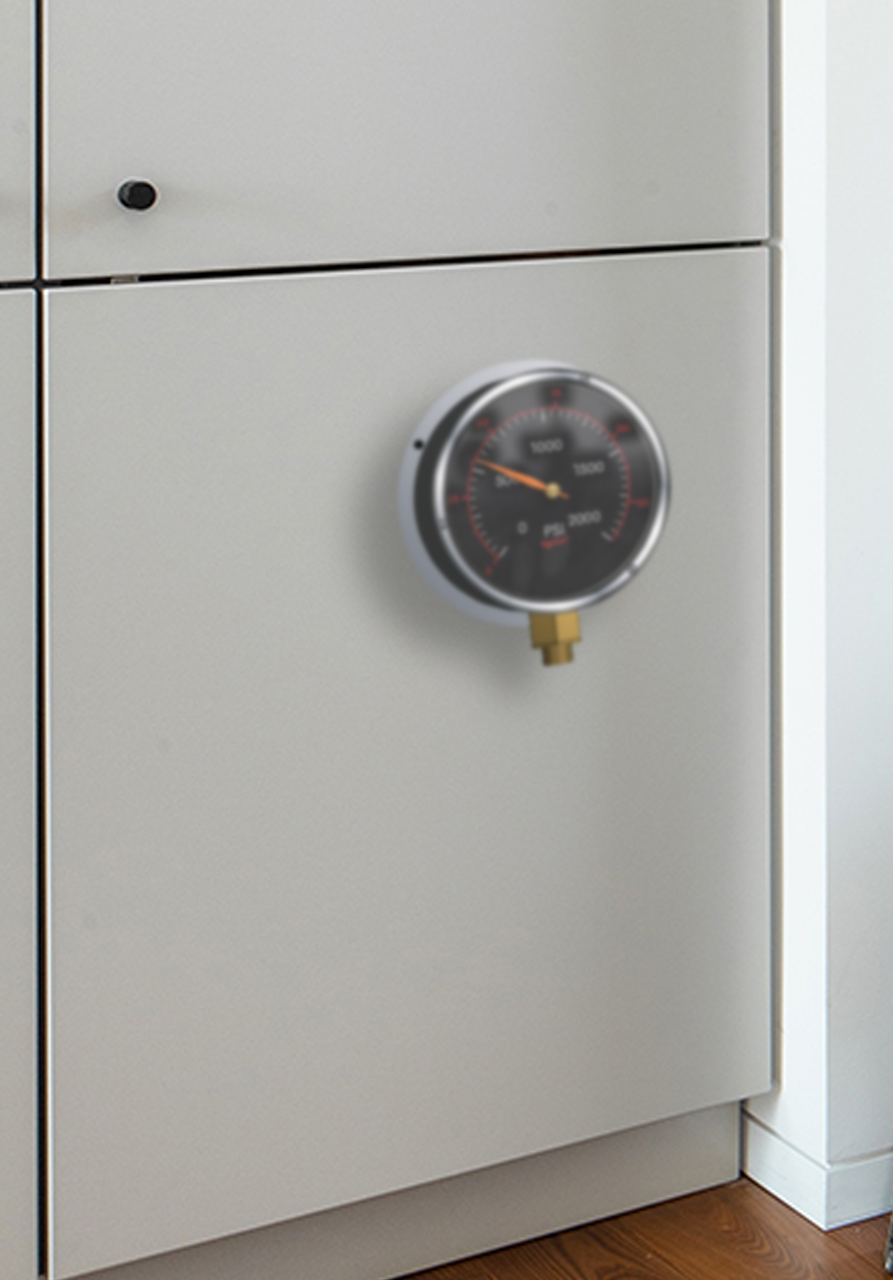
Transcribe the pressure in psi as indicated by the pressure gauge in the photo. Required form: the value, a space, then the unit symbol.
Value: 550 psi
